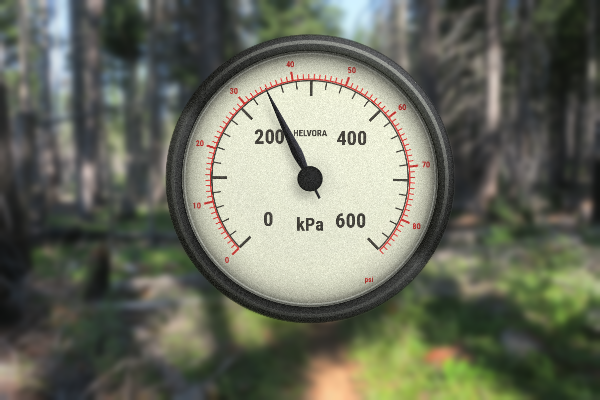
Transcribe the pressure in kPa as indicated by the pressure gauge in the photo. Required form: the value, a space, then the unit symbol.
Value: 240 kPa
